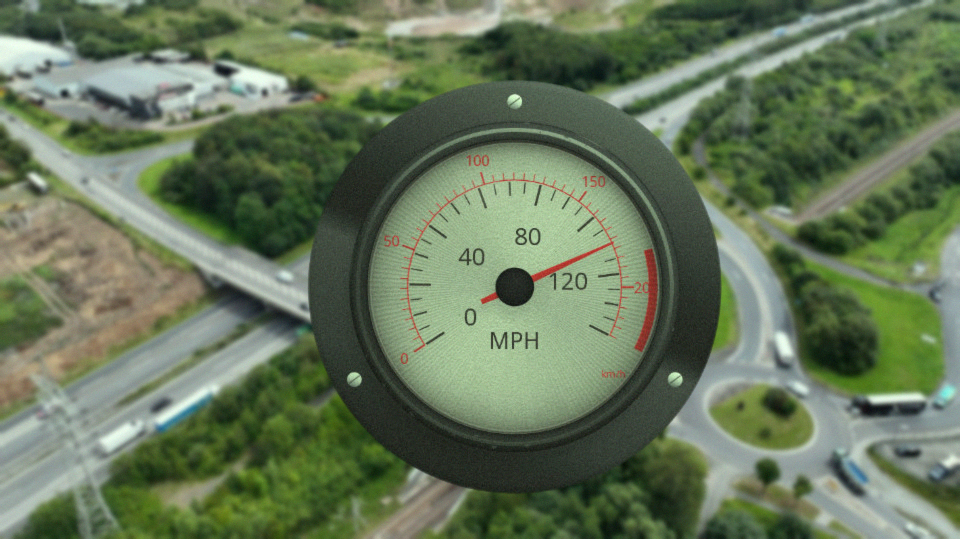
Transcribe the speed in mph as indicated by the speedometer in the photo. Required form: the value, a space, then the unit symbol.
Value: 110 mph
